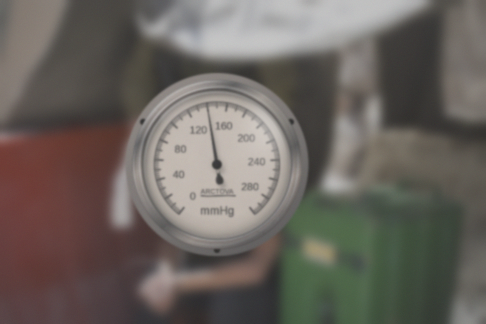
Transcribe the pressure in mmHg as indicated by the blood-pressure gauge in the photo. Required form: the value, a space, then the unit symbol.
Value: 140 mmHg
